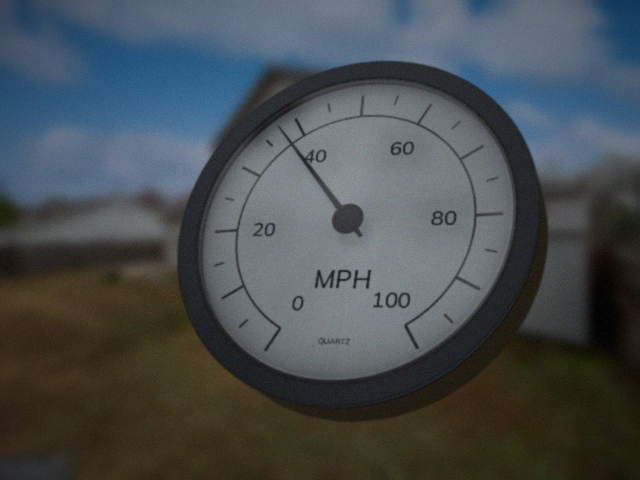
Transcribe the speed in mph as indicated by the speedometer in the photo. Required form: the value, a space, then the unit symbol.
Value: 37.5 mph
